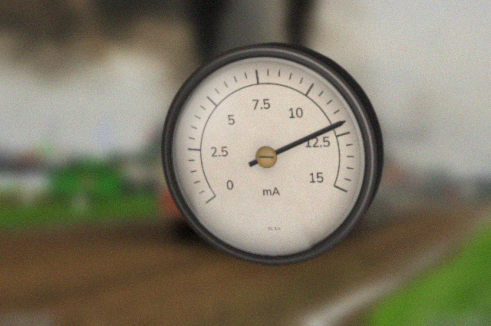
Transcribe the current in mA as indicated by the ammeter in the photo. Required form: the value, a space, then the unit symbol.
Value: 12 mA
